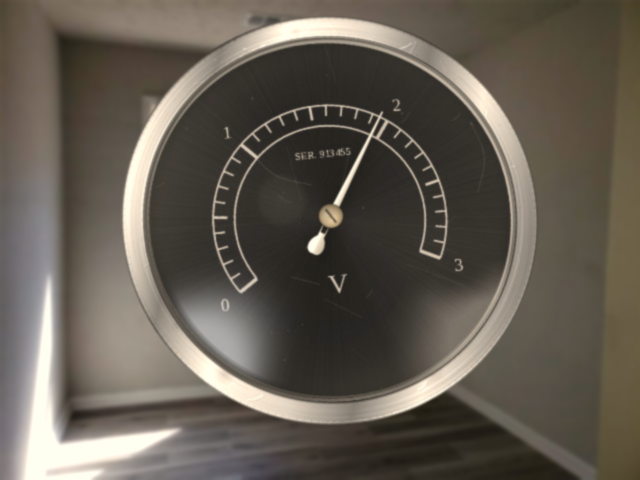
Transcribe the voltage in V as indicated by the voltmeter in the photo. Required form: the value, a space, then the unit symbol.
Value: 1.95 V
